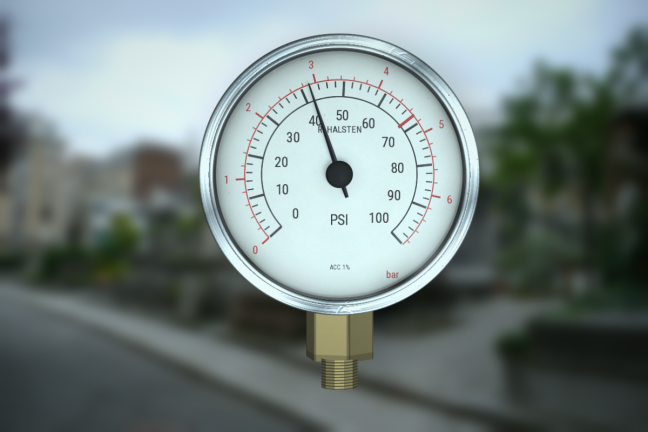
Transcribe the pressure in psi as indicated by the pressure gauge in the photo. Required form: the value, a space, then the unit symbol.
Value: 42 psi
